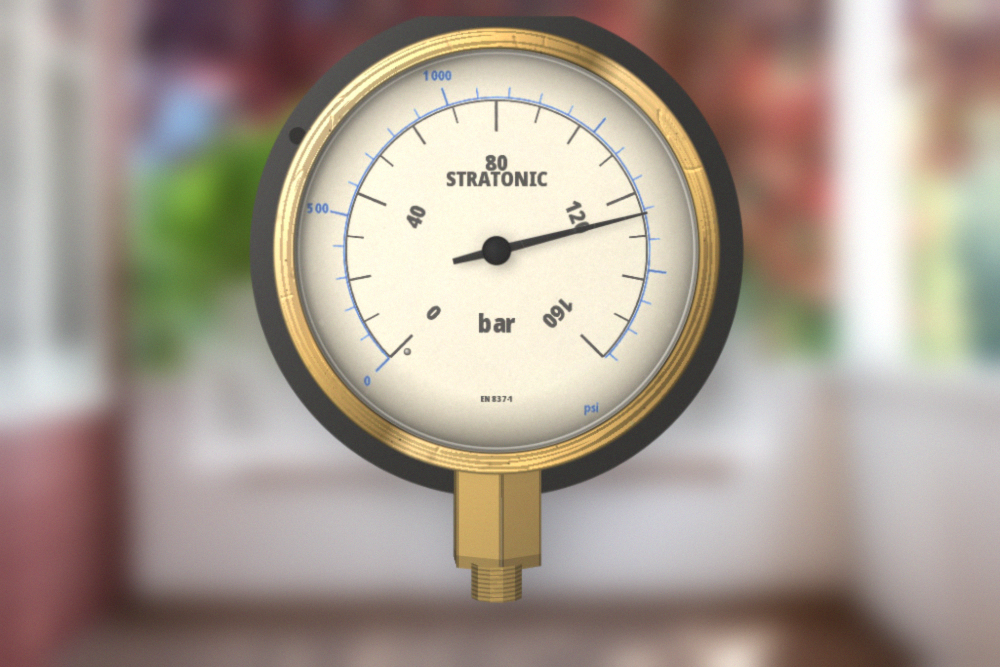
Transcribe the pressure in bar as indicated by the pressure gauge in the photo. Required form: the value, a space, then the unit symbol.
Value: 125 bar
